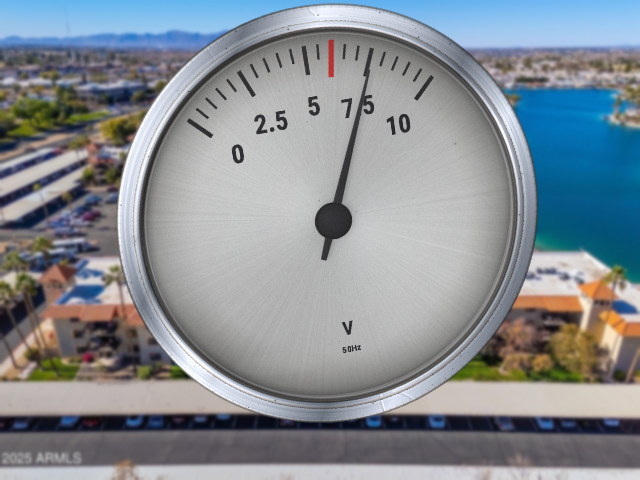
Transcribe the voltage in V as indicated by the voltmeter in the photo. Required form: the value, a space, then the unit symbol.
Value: 7.5 V
